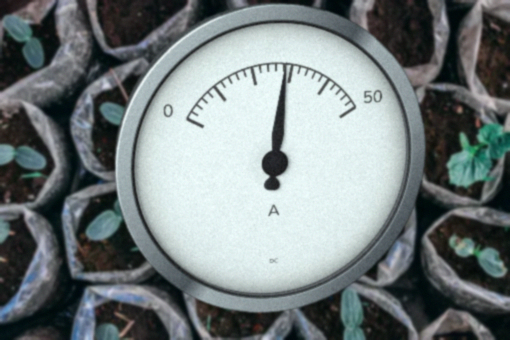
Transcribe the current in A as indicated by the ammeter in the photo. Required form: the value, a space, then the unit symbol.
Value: 28 A
